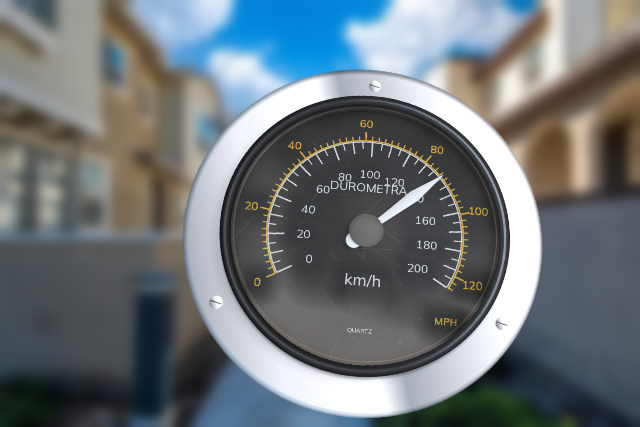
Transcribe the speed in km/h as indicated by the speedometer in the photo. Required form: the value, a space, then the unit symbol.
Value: 140 km/h
